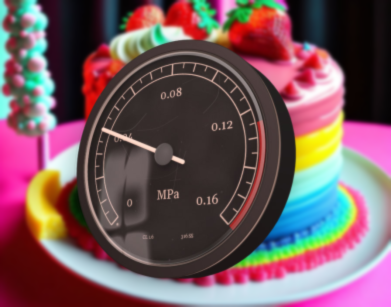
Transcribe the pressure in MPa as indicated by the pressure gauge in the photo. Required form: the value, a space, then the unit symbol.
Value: 0.04 MPa
